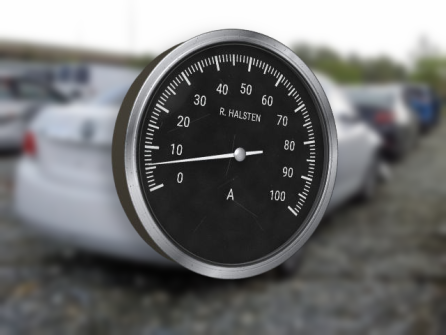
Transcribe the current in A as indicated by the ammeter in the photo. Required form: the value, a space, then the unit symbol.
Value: 6 A
